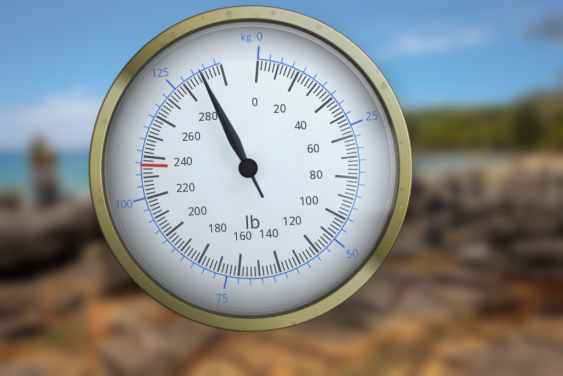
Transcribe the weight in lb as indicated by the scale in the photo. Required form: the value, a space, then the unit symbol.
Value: 290 lb
